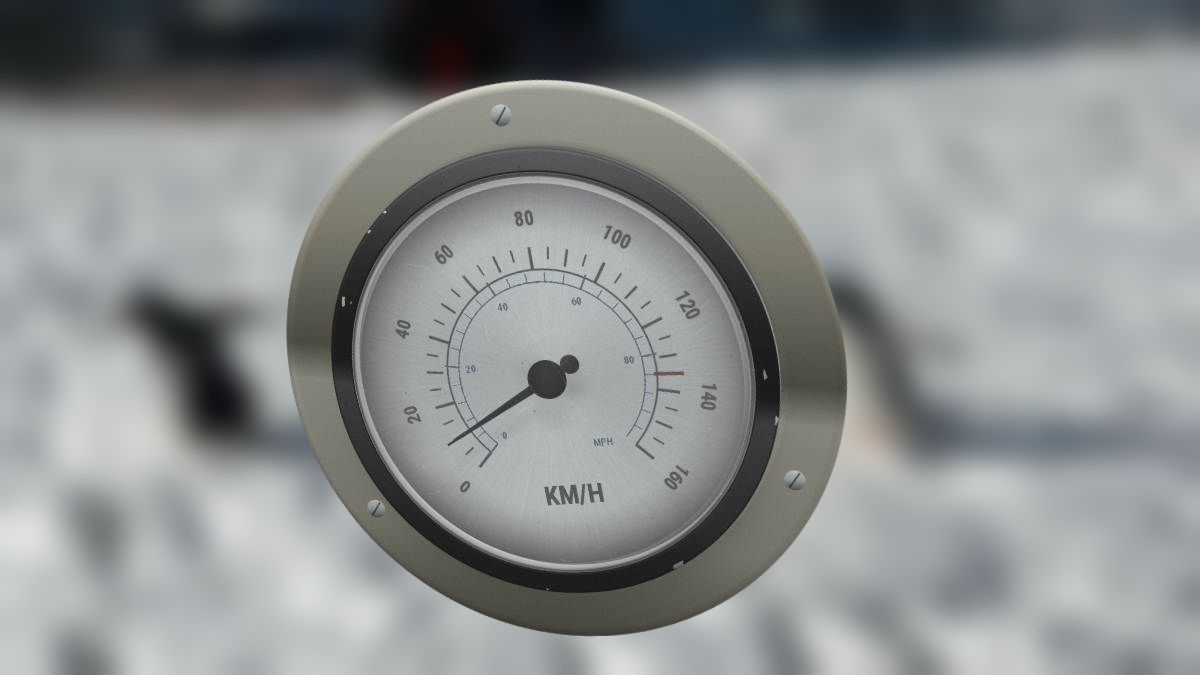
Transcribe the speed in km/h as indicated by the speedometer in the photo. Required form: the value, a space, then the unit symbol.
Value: 10 km/h
